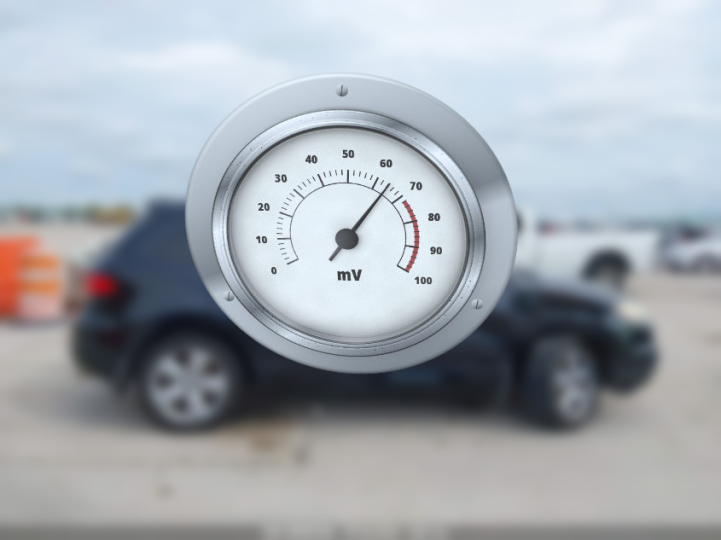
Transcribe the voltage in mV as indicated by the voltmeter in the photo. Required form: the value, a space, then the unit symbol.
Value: 64 mV
